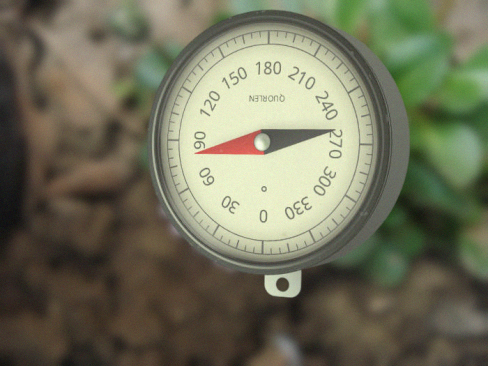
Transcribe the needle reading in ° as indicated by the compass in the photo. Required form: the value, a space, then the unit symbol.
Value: 80 °
